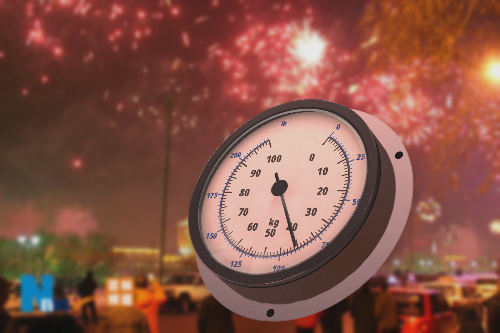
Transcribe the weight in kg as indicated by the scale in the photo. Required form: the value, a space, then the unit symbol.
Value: 40 kg
